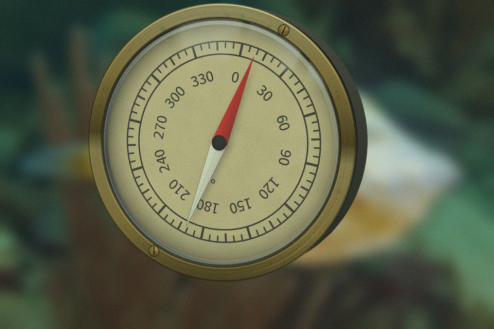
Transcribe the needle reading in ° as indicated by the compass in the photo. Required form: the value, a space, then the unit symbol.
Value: 10 °
